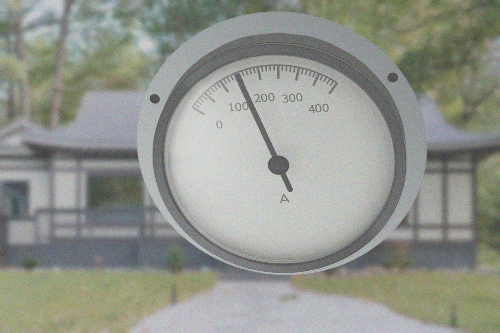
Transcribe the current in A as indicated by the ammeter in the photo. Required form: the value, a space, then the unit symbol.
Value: 150 A
